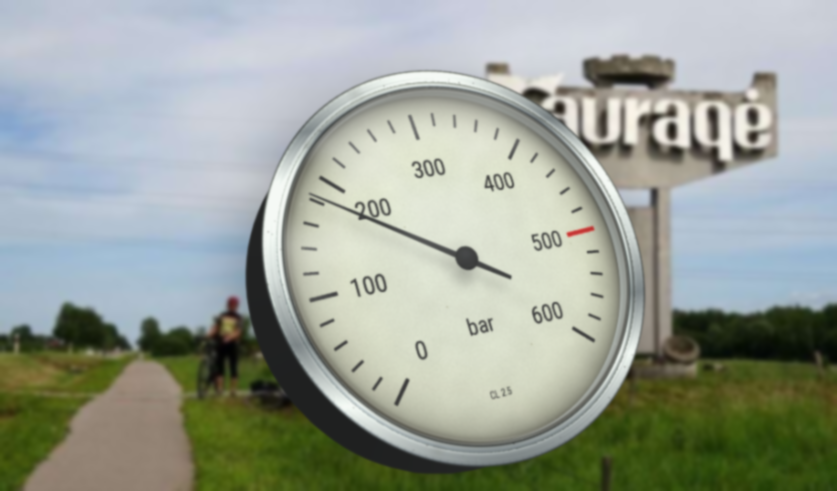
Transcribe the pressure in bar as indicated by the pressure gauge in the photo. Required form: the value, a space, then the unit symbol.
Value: 180 bar
